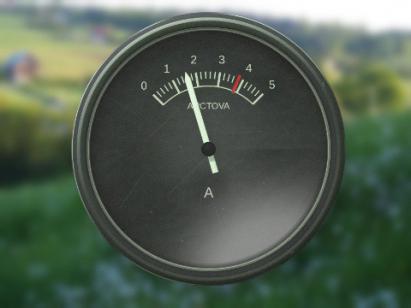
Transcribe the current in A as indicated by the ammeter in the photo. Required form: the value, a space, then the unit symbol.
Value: 1.6 A
